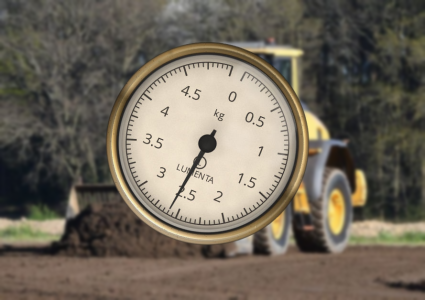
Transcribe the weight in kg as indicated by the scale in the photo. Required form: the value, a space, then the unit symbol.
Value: 2.6 kg
